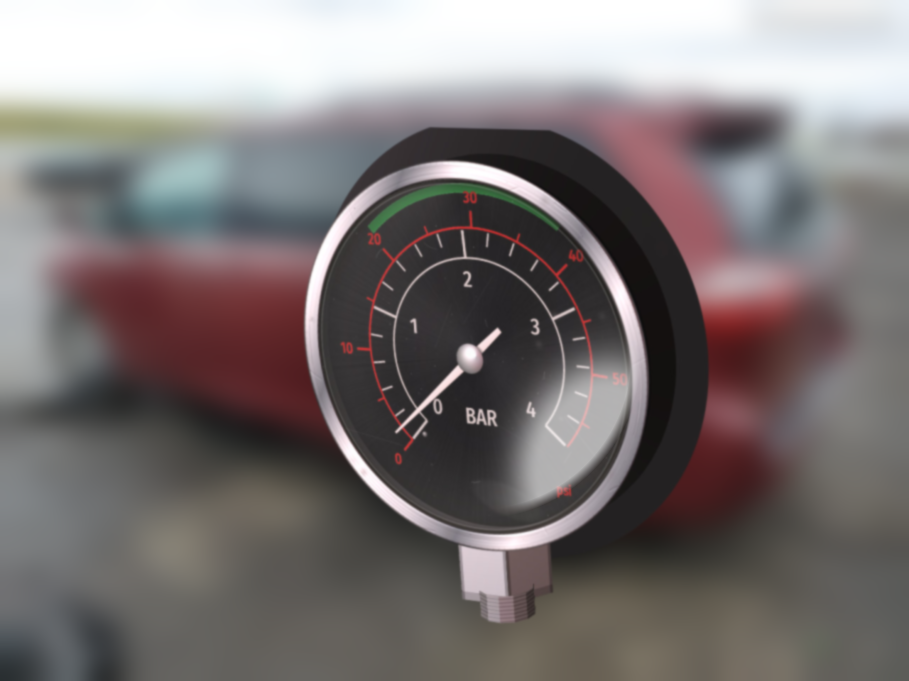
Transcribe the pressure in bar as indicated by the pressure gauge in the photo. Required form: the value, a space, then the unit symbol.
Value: 0.1 bar
